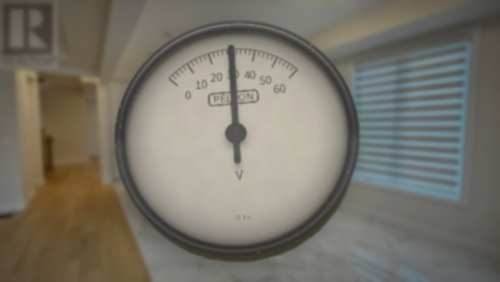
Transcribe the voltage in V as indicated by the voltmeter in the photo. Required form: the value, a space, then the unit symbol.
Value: 30 V
